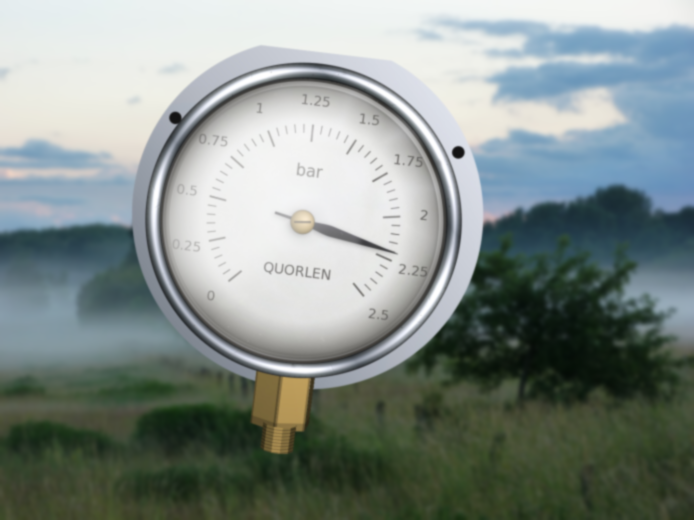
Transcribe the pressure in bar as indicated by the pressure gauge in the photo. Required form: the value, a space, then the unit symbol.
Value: 2.2 bar
